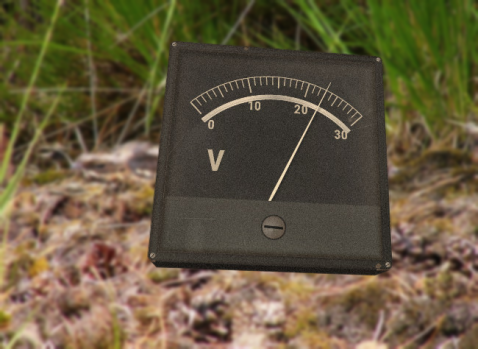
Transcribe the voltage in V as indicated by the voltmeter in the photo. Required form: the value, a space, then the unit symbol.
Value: 23 V
